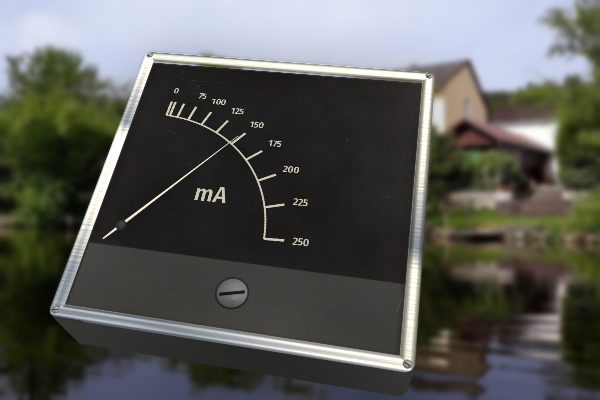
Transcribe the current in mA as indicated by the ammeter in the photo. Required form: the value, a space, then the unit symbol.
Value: 150 mA
